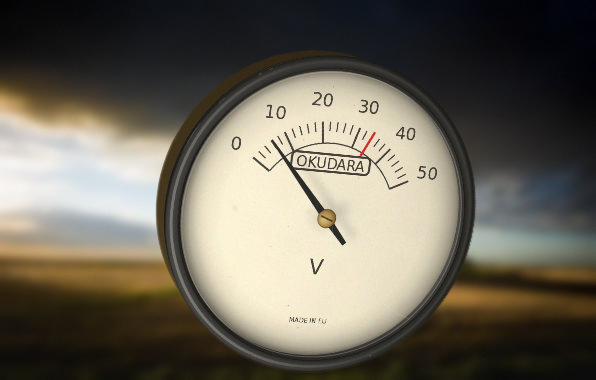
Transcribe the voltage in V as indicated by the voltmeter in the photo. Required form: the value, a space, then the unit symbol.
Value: 6 V
